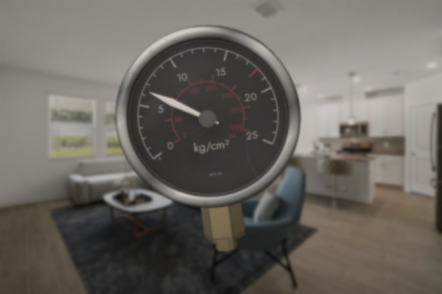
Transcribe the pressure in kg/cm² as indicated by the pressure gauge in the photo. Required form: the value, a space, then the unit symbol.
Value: 6.5 kg/cm²
